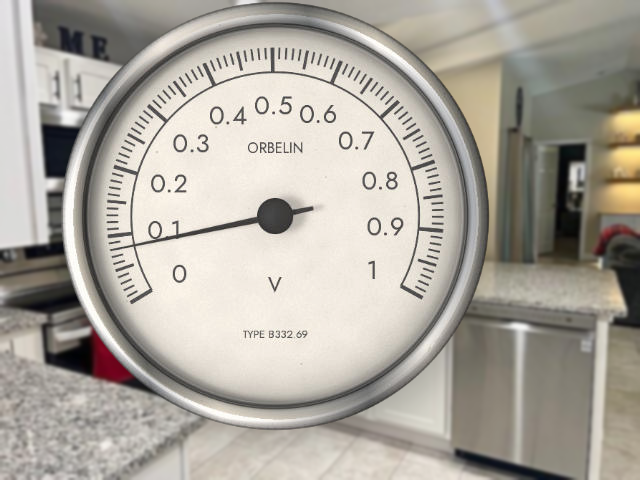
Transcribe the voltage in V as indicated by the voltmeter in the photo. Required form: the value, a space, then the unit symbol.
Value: 0.08 V
